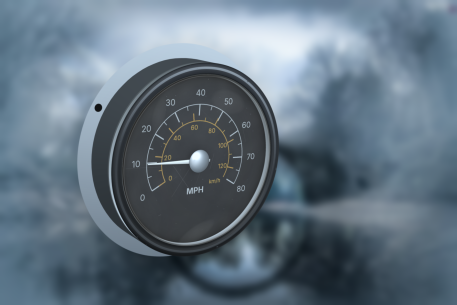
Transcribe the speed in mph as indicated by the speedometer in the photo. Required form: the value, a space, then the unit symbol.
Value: 10 mph
